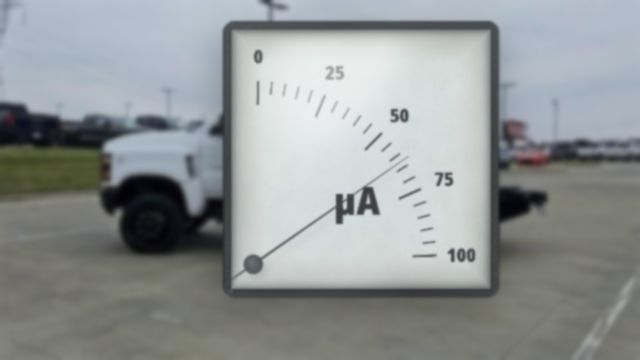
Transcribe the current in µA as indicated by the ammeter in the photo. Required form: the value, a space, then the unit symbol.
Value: 62.5 µA
